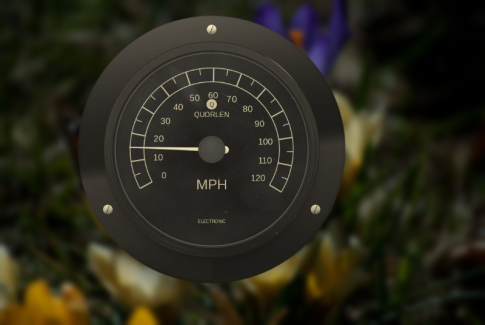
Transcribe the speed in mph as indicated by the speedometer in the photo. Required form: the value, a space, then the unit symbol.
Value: 15 mph
